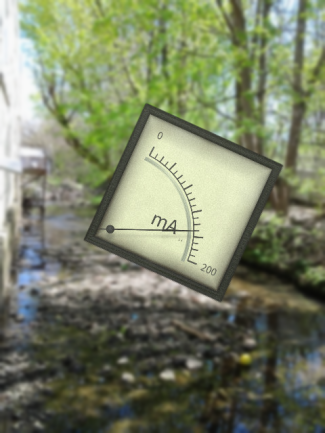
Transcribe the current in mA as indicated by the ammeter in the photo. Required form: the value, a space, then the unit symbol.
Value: 150 mA
